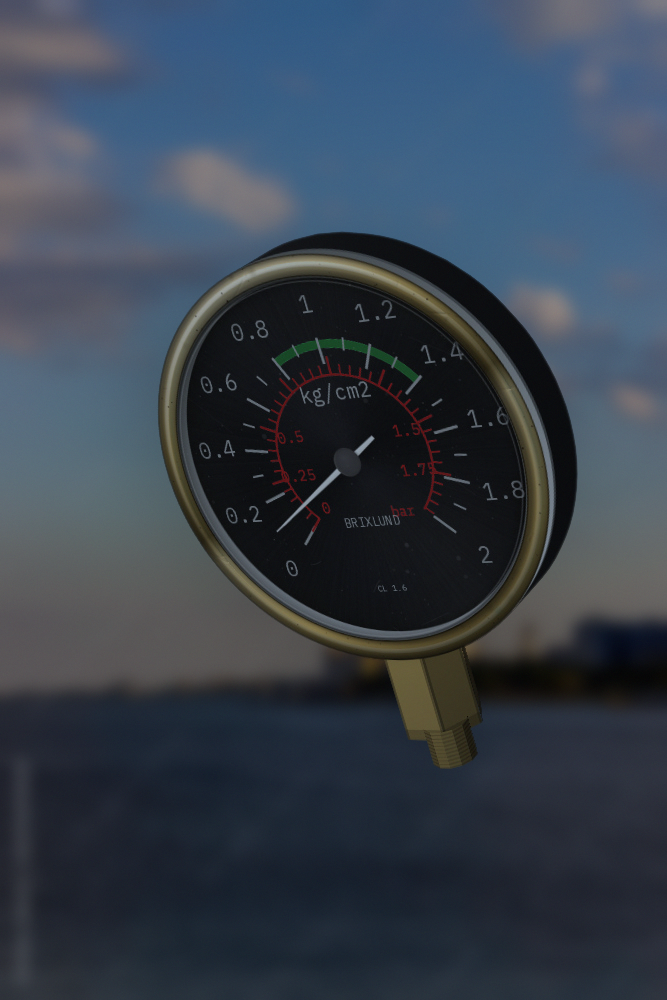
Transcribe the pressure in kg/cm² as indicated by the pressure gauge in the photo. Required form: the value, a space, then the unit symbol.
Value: 0.1 kg/cm²
